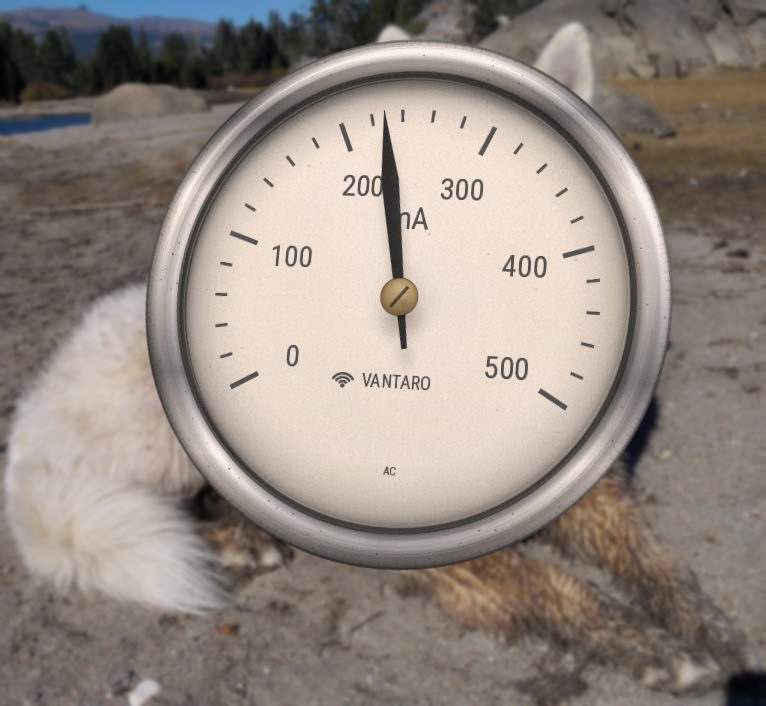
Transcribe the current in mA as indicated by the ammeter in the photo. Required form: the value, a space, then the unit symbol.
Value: 230 mA
